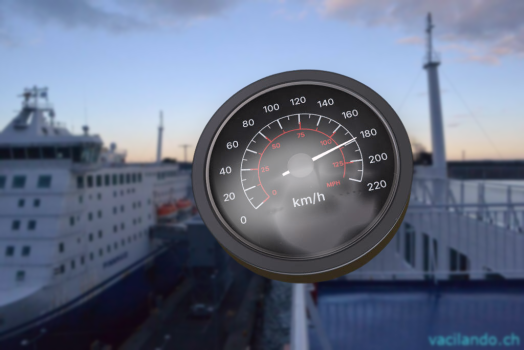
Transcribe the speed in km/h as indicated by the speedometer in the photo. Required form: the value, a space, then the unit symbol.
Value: 180 km/h
